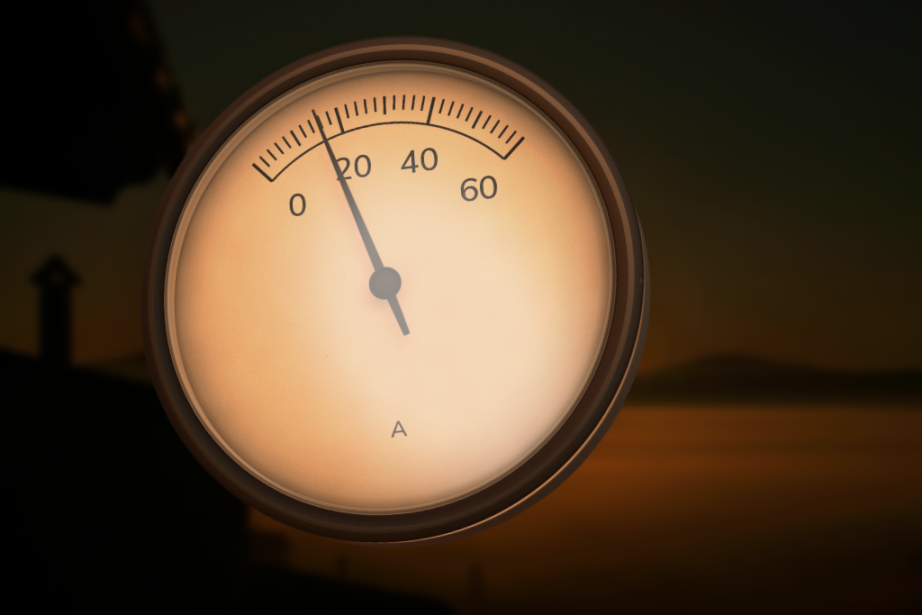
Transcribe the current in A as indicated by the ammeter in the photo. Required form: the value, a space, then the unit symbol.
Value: 16 A
